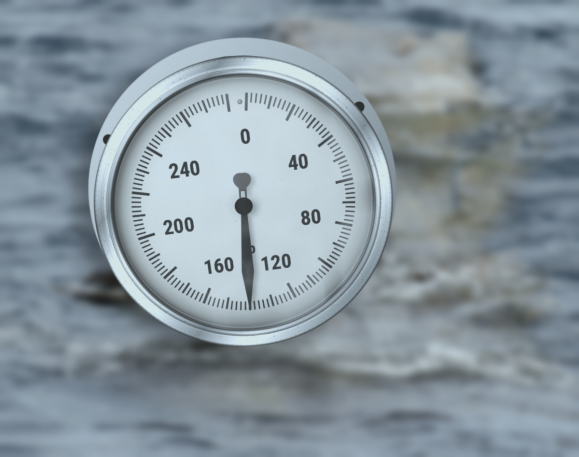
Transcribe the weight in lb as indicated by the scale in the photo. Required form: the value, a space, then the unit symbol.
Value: 140 lb
